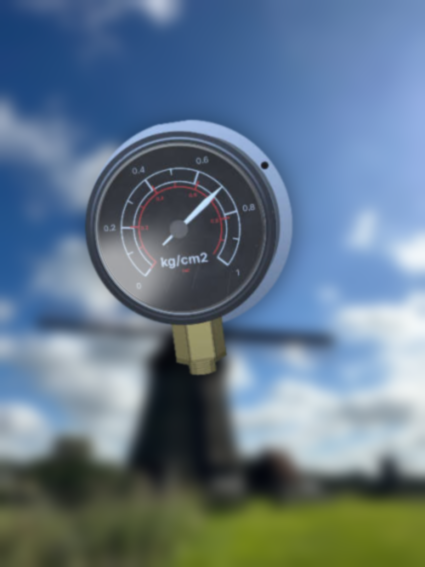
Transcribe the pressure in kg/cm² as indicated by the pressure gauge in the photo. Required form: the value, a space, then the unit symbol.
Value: 0.7 kg/cm²
